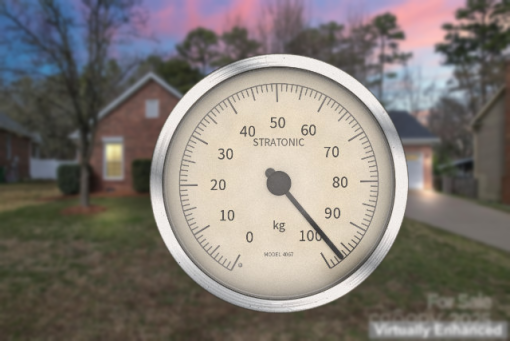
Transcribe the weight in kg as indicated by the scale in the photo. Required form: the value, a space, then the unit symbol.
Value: 97 kg
